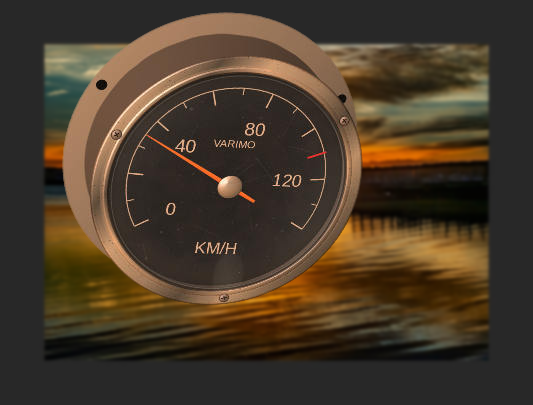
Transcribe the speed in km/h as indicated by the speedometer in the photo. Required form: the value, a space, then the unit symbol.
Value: 35 km/h
